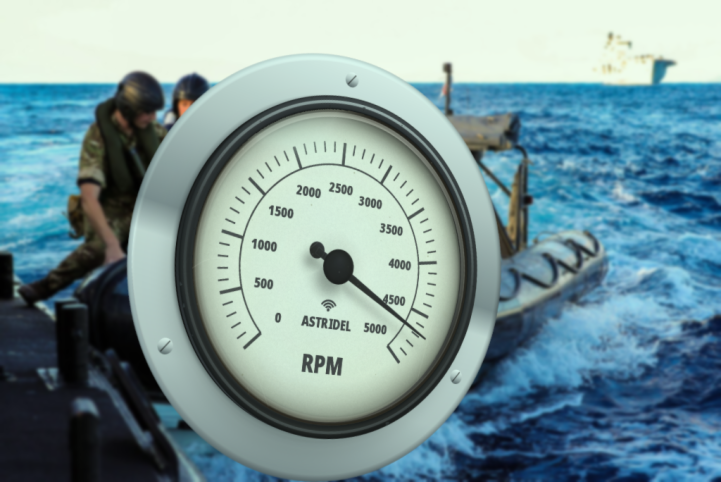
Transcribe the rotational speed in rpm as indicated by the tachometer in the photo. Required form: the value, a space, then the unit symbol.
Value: 4700 rpm
